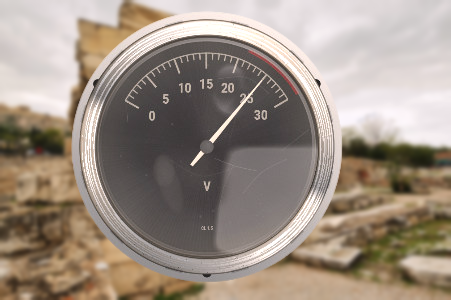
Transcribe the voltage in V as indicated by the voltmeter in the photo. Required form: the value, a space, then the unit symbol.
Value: 25 V
